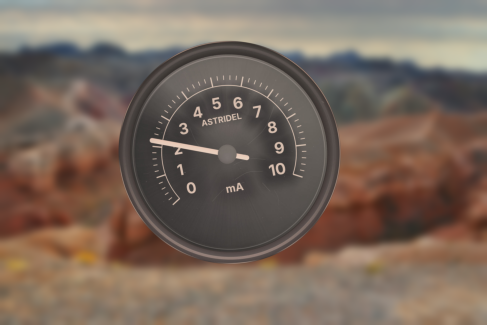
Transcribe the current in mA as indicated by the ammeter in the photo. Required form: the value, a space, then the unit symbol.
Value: 2.2 mA
